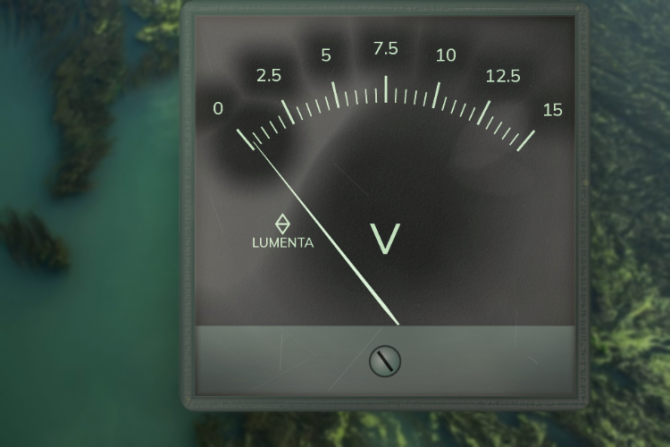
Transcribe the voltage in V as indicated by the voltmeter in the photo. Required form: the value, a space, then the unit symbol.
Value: 0.25 V
